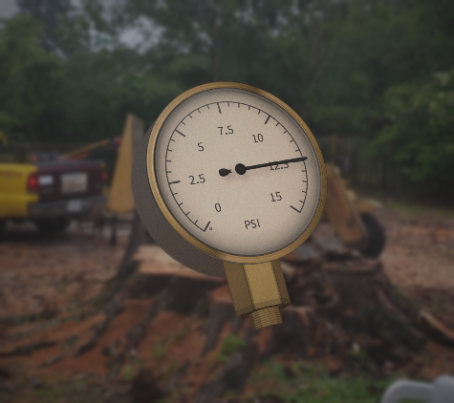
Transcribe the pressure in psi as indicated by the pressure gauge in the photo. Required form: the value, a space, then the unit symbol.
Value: 12.5 psi
